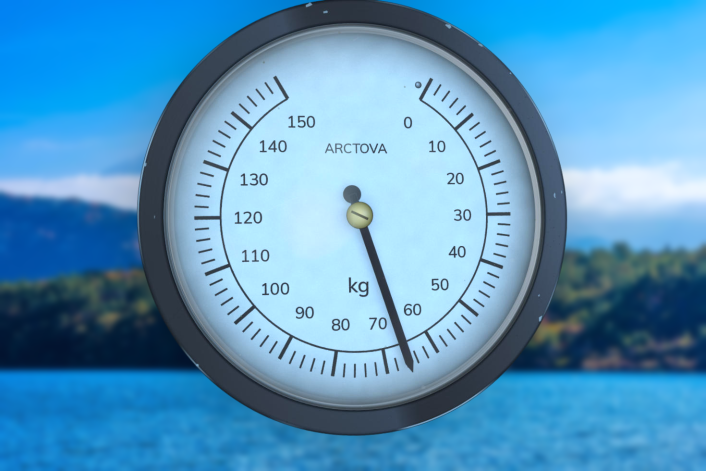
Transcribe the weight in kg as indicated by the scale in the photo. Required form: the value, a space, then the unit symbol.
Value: 66 kg
